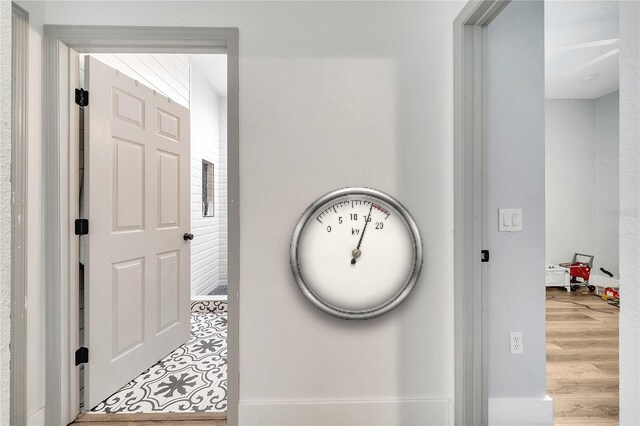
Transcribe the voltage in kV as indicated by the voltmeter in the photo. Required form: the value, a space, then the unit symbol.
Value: 15 kV
